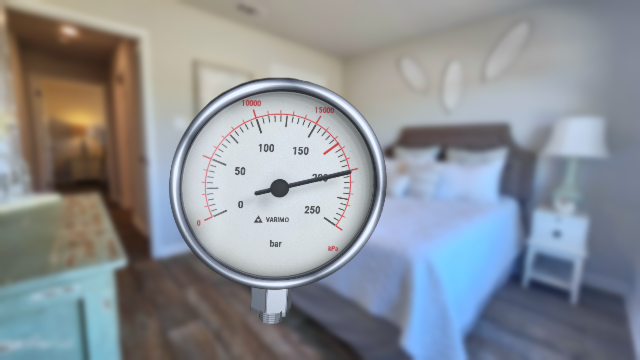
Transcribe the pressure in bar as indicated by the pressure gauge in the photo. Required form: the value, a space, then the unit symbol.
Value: 200 bar
